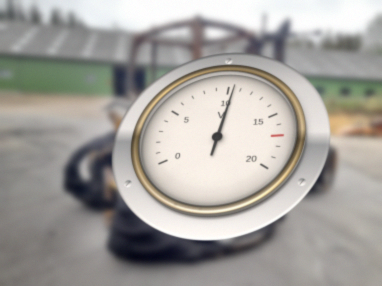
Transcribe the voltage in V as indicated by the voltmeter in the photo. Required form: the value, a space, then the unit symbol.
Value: 10.5 V
